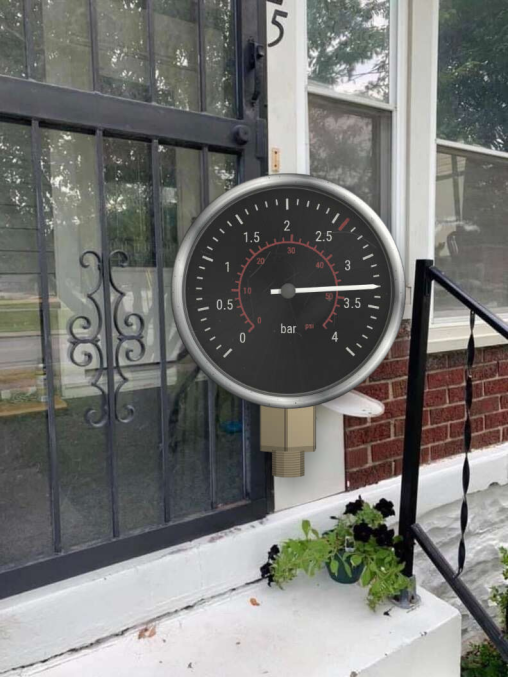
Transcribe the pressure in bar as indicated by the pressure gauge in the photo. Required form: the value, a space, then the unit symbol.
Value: 3.3 bar
